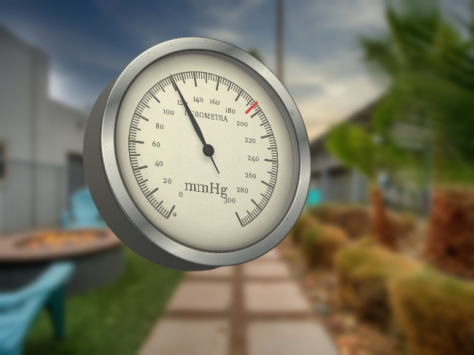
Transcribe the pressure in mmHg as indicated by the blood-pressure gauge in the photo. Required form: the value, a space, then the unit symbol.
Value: 120 mmHg
